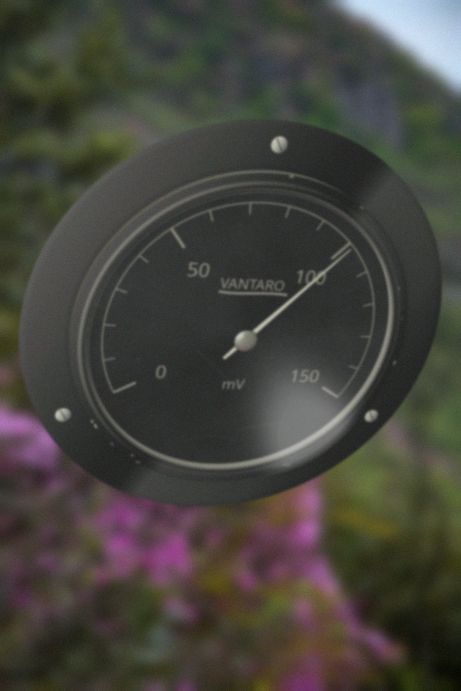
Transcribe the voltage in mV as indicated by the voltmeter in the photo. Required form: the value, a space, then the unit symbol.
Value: 100 mV
